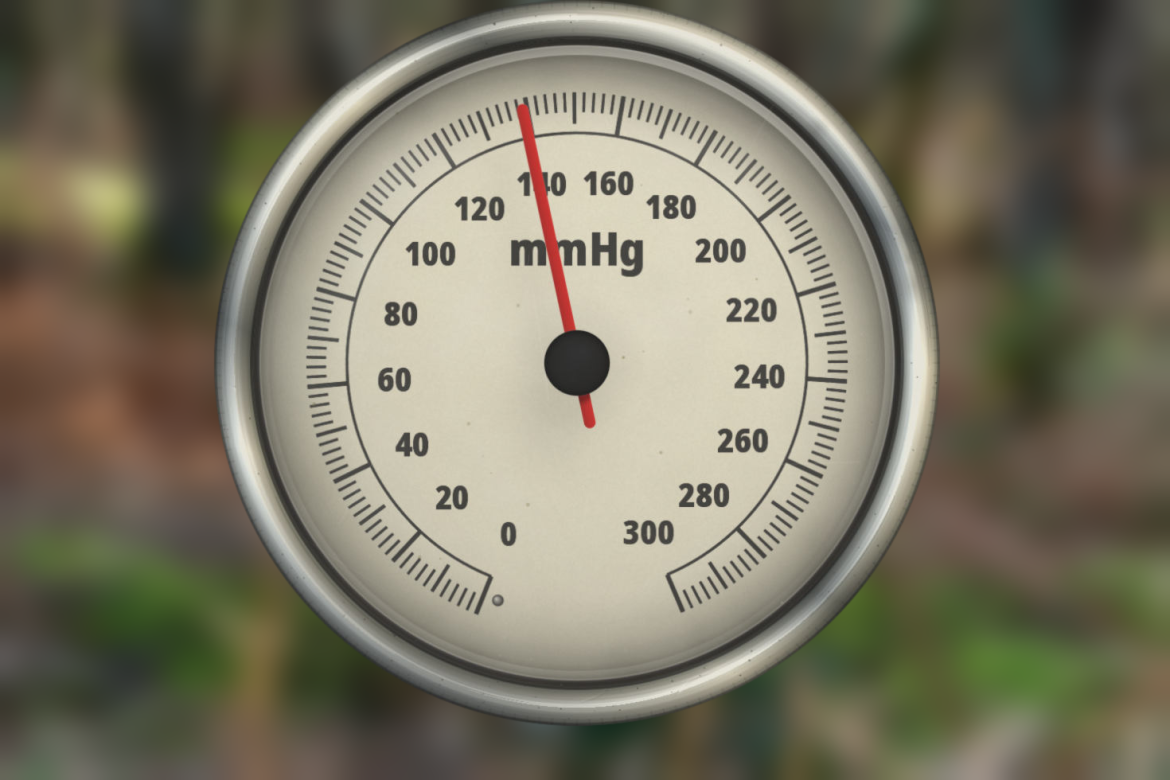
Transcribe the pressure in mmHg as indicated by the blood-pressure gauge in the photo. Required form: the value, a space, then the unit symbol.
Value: 139 mmHg
